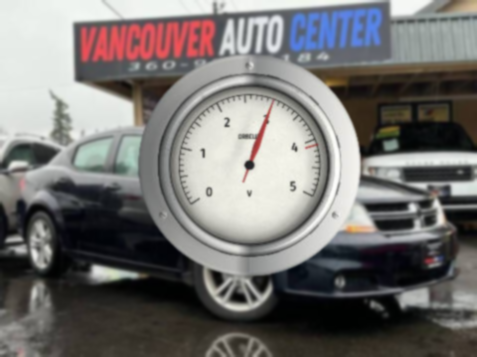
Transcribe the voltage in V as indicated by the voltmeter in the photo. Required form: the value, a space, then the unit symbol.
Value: 3 V
